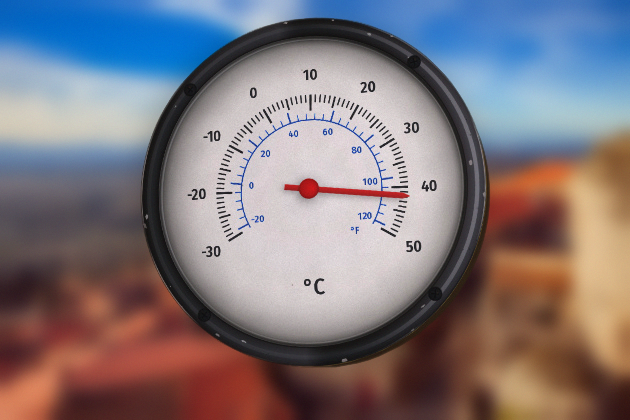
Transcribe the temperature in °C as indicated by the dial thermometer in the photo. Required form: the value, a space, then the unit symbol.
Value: 42 °C
